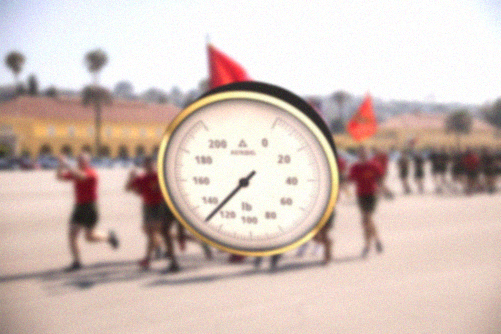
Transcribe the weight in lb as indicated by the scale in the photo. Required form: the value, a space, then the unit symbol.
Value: 130 lb
